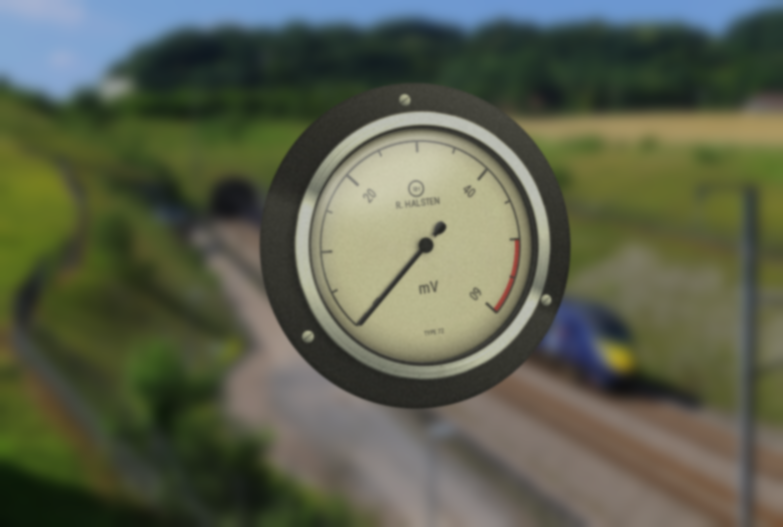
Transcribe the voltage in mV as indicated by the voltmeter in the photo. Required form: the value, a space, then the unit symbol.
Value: 0 mV
